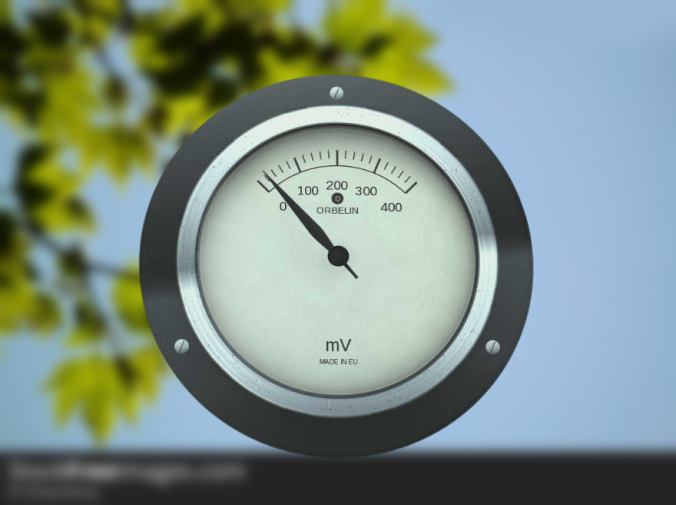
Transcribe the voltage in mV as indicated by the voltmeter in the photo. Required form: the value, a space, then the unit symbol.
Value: 20 mV
